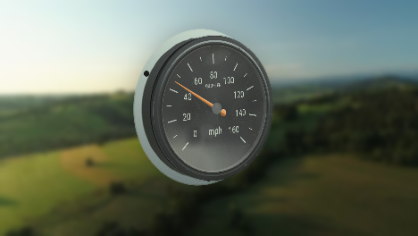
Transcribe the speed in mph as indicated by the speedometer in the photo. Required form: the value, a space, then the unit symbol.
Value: 45 mph
